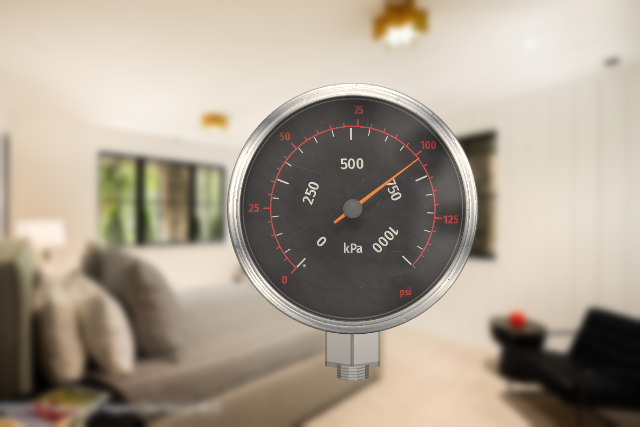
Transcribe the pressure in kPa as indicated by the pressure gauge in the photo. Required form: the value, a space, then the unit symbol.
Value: 700 kPa
